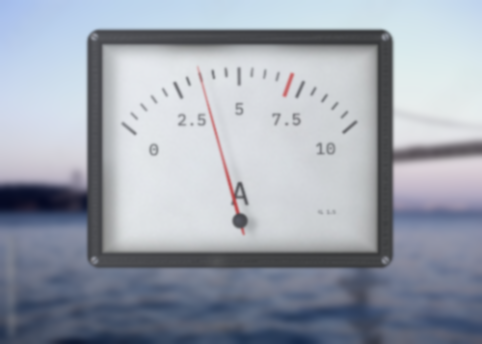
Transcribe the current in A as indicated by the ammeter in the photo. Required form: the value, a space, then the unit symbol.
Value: 3.5 A
